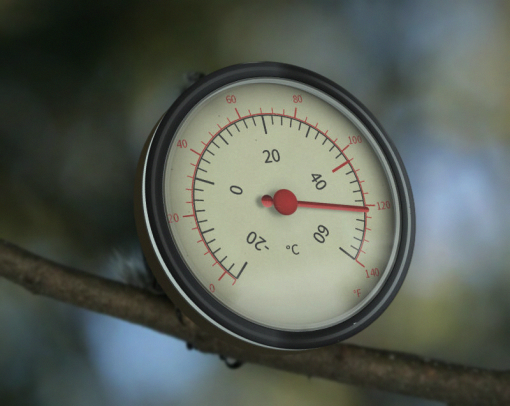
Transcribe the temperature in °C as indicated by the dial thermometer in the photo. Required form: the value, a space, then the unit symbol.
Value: 50 °C
